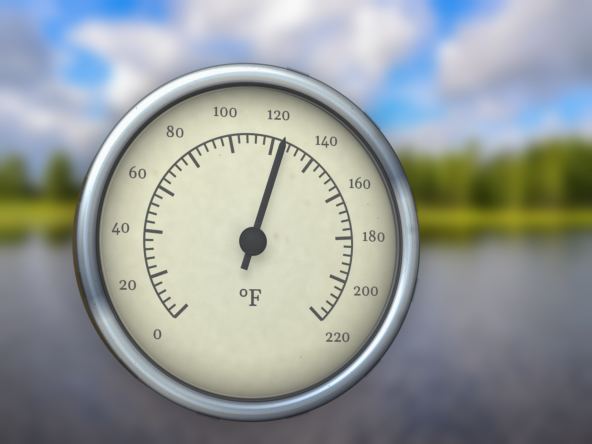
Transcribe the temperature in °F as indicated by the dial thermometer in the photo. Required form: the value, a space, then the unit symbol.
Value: 124 °F
